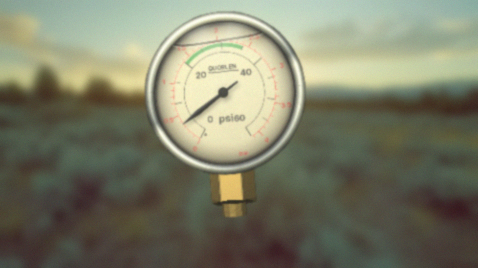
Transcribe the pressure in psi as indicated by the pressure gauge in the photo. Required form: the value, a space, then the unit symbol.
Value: 5 psi
